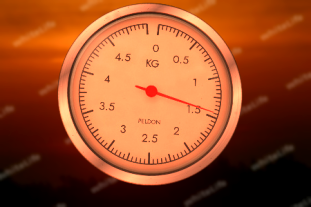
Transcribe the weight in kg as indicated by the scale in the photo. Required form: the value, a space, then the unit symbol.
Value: 1.45 kg
